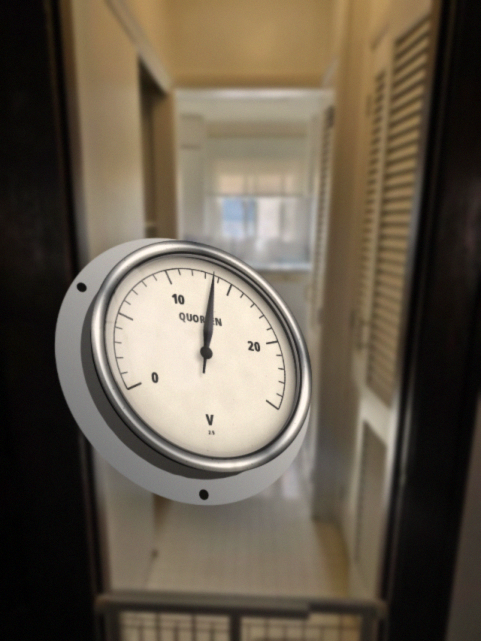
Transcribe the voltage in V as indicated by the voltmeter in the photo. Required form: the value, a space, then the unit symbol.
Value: 13.5 V
